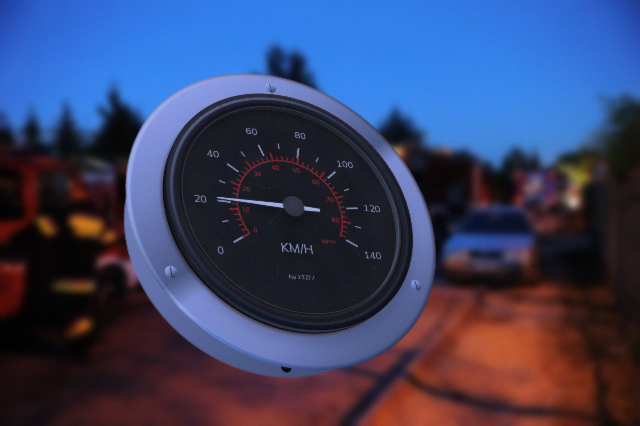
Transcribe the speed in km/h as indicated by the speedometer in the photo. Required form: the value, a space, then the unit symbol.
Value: 20 km/h
